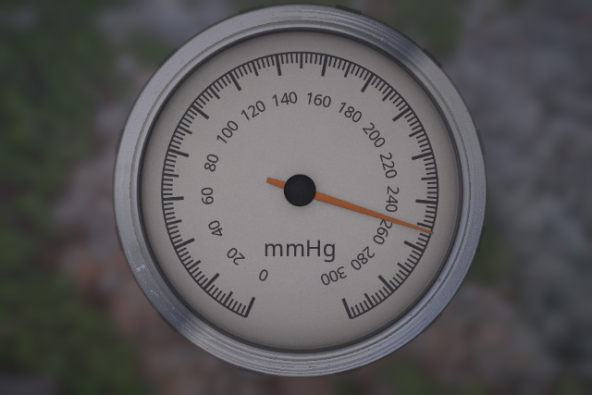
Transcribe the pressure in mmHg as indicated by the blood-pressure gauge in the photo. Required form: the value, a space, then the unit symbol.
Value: 252 mmHg
